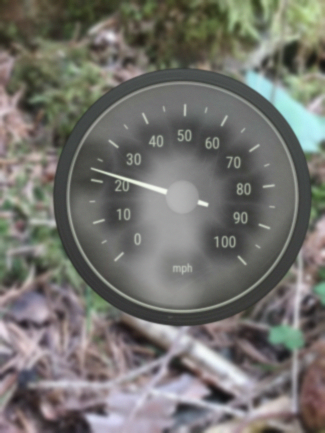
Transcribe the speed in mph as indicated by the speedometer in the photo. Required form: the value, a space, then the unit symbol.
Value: 22.5 mph
